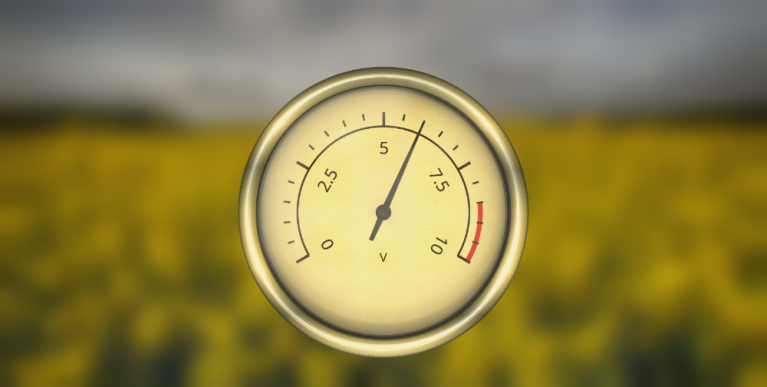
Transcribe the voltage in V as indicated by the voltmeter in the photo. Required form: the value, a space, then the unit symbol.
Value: 6 V
